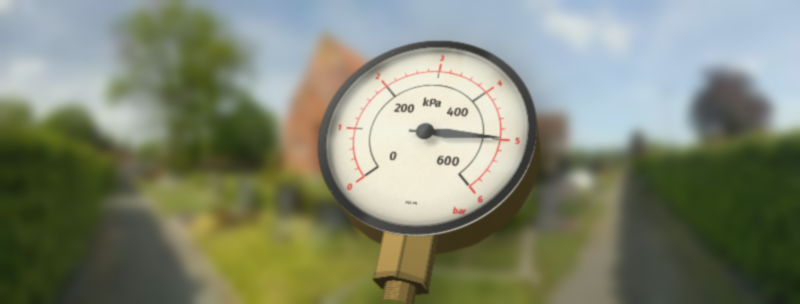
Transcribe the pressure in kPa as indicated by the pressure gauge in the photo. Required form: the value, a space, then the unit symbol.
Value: 500 kPa
